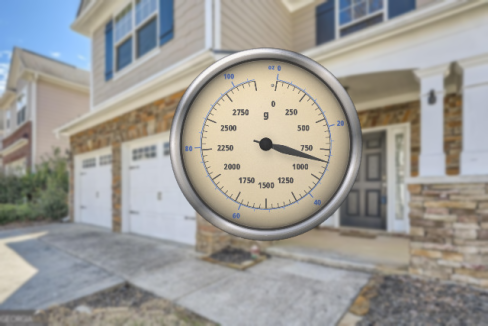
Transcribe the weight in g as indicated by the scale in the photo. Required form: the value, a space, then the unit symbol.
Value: 850 g
